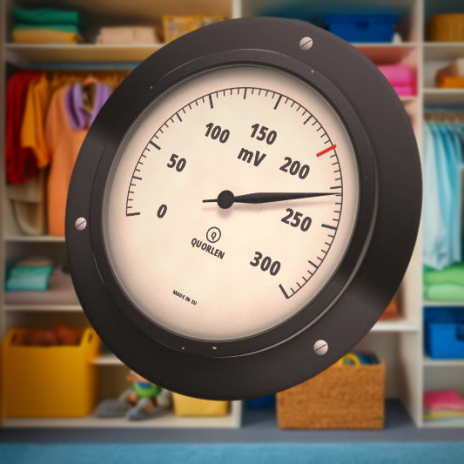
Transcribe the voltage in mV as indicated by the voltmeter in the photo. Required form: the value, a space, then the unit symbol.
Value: 230 mV
